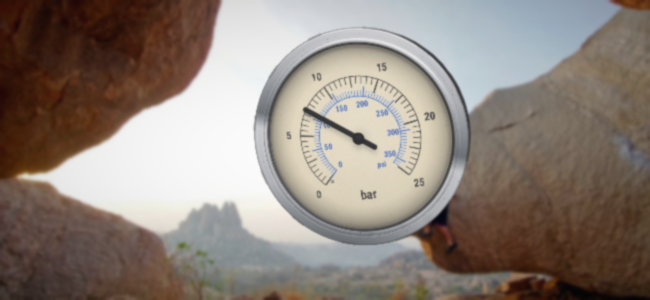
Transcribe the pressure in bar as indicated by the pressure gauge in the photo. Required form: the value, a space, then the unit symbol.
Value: 7.5 bar
